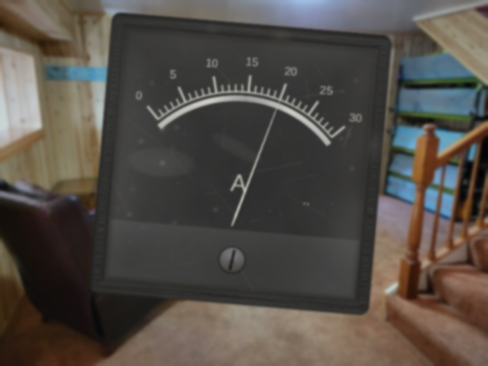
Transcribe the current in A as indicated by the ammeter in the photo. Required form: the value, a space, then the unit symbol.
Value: 20 A
